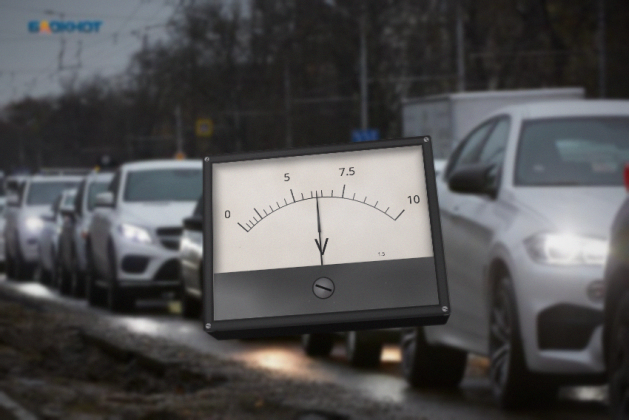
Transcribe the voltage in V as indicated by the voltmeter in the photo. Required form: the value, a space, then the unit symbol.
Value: 6.25 V
